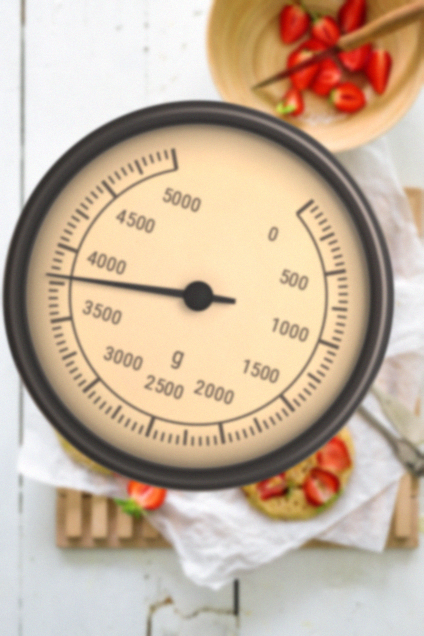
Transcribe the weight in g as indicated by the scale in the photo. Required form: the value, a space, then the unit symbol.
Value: 3800 g
